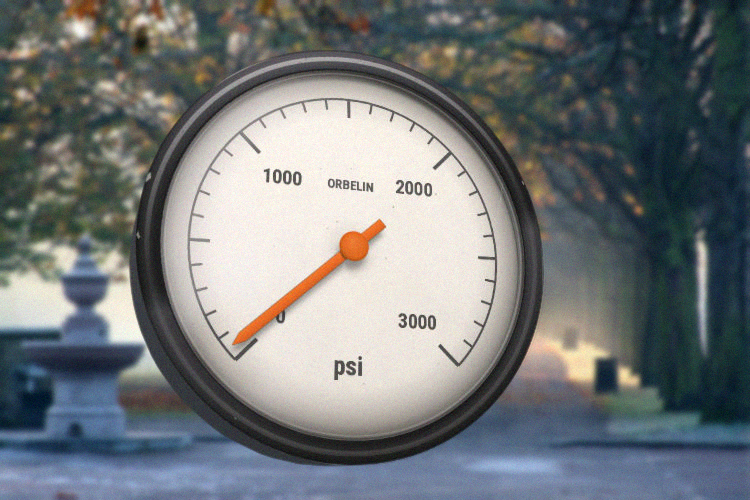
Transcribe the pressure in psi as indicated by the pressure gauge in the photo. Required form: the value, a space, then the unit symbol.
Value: 50 psi
